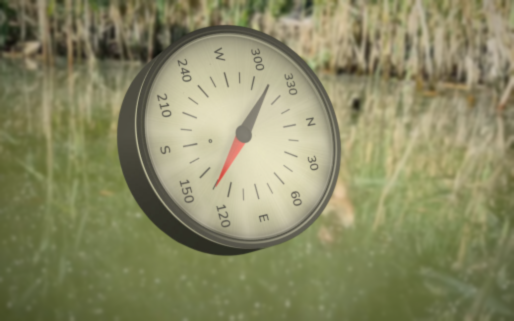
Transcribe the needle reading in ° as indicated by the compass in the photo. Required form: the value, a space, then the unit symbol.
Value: 135 °
